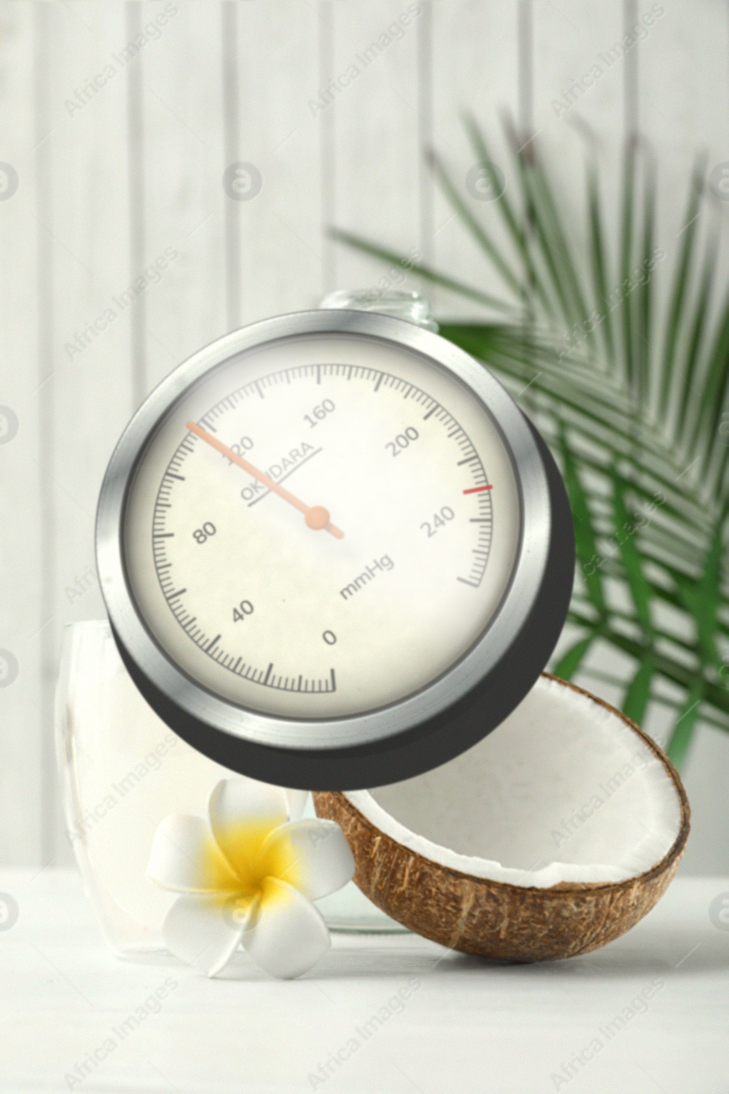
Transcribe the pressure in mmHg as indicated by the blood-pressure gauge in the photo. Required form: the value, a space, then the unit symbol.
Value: 116 mmHg
